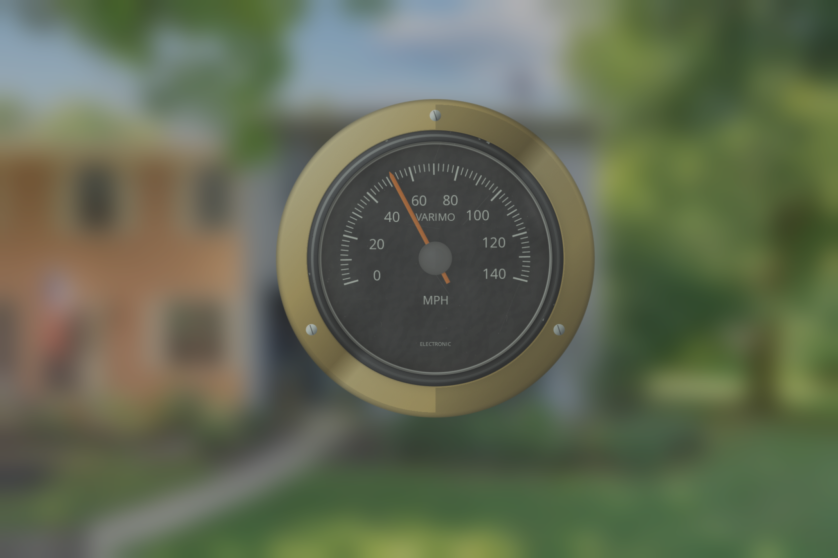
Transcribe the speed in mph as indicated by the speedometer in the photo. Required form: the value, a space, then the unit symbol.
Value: 52 mph
